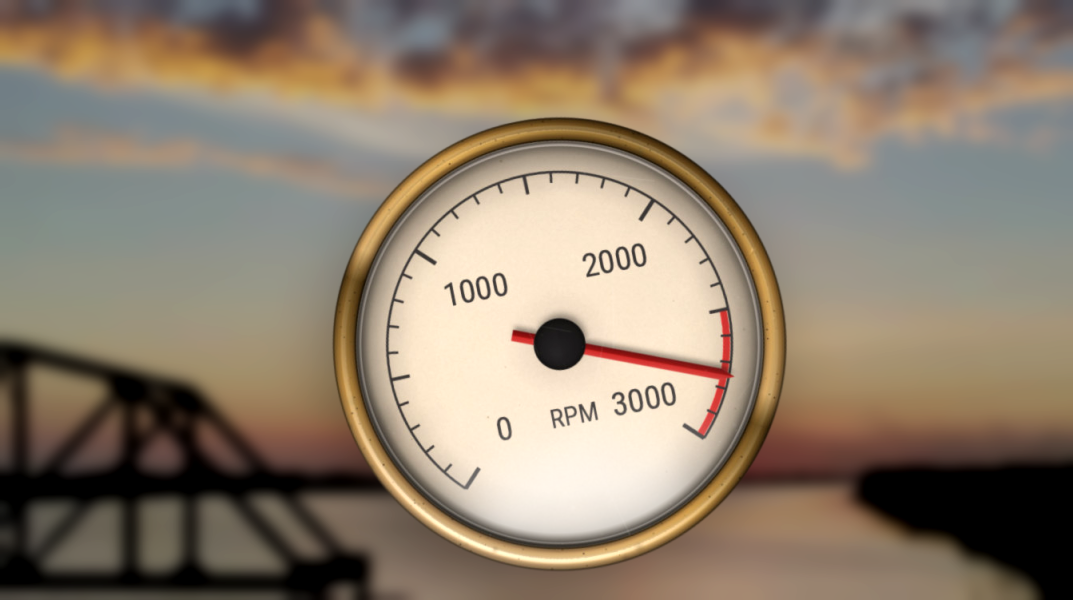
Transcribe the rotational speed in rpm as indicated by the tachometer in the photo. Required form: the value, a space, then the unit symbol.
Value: 2750 rpm
